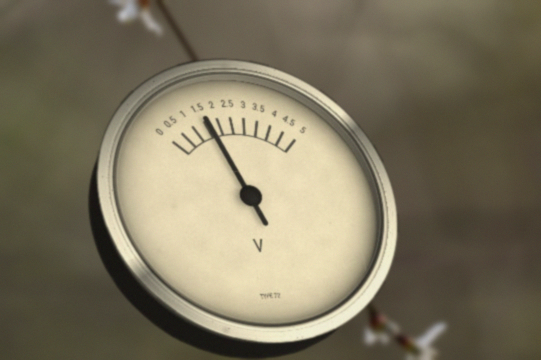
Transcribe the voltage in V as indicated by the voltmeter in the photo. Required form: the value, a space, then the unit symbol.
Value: 1.5 V
